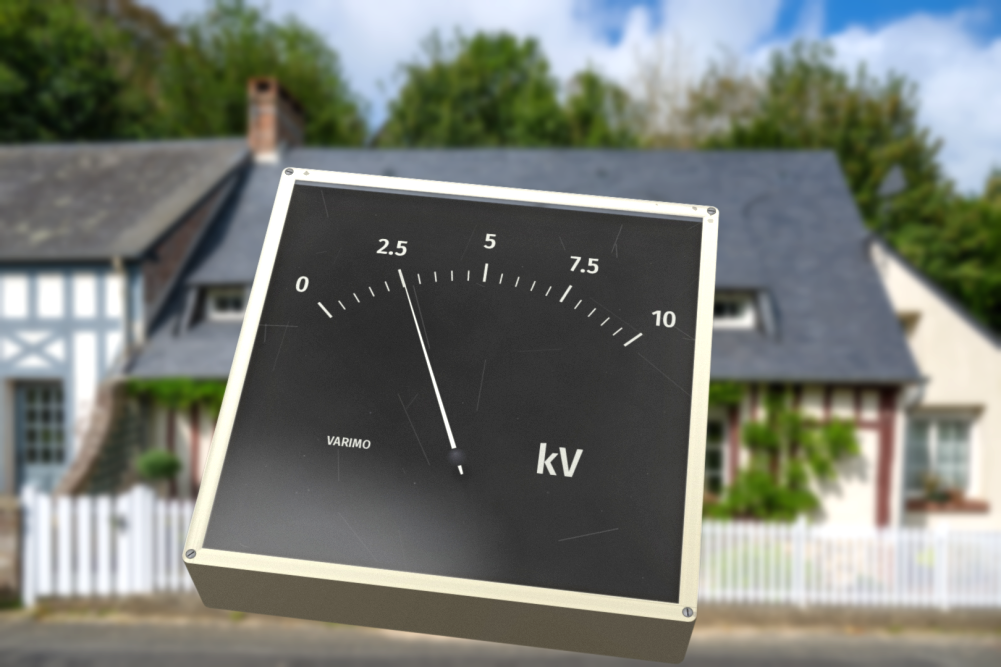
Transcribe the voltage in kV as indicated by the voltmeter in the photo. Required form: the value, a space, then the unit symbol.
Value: 2.5 kV
